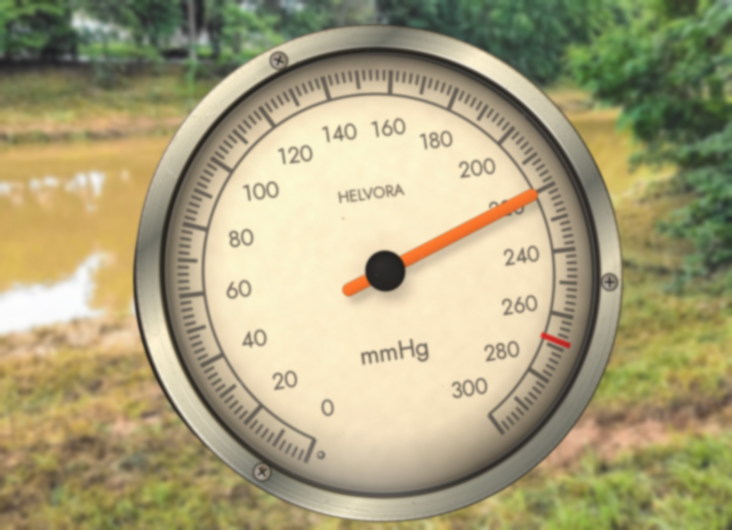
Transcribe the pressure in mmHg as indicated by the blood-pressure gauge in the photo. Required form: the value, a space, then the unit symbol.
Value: 220 mmHg
